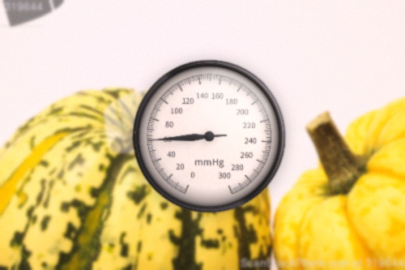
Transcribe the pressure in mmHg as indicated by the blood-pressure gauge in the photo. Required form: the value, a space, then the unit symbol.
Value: 60 mmHg
